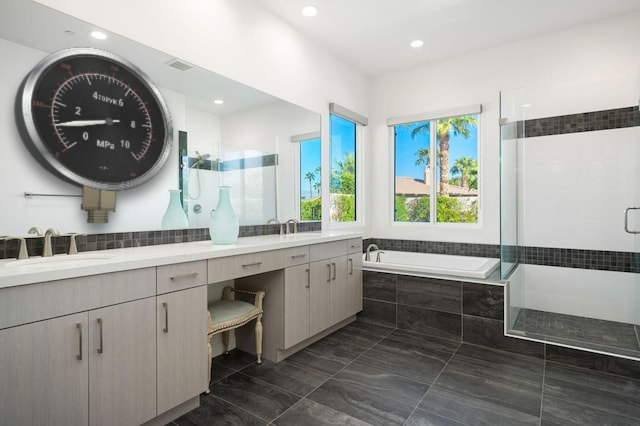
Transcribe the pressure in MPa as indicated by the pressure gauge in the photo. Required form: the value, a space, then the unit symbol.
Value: 1 MPa
